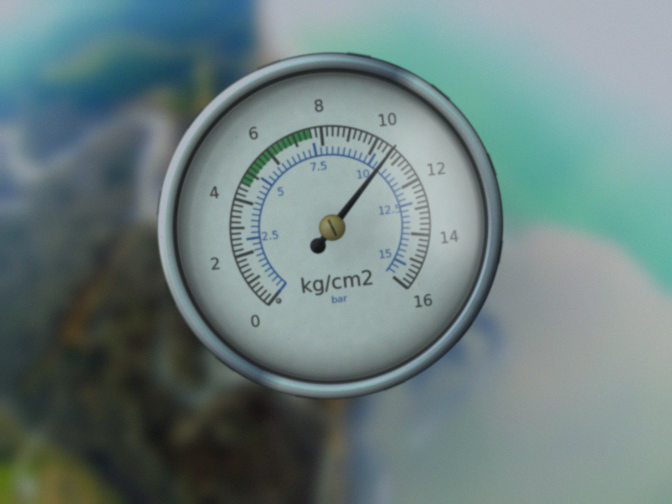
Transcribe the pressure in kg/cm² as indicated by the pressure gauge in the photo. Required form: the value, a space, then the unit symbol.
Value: 10.6 kg/cm²
